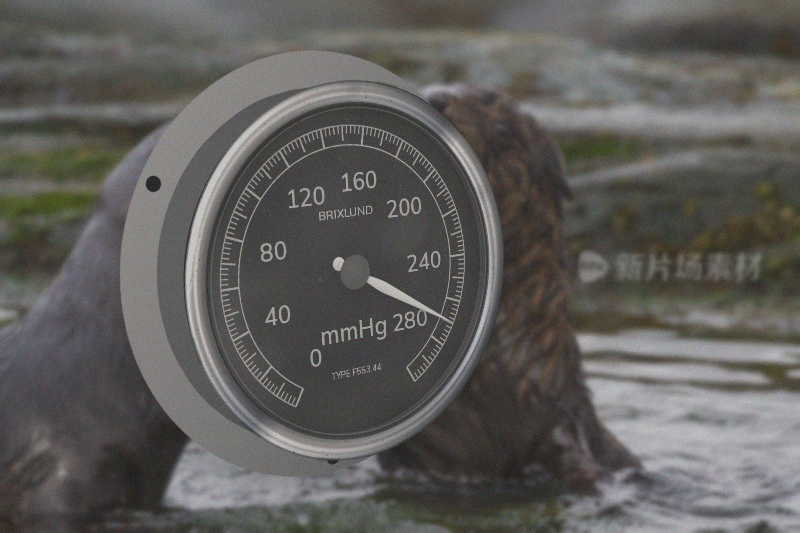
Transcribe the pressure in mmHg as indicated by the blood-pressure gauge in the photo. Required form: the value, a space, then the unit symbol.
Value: 270 mmHg
